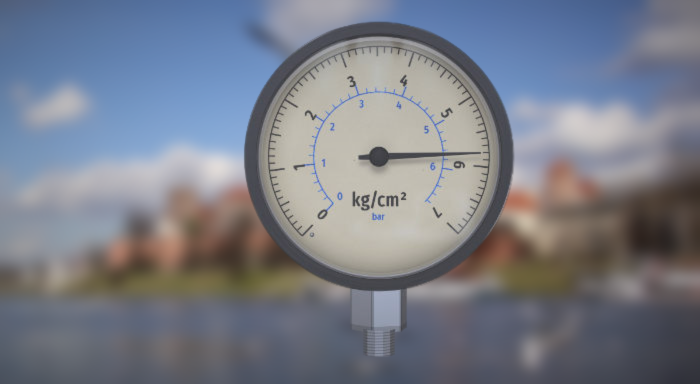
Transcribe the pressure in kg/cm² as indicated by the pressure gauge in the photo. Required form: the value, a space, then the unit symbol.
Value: 5.8 kg/cm²
